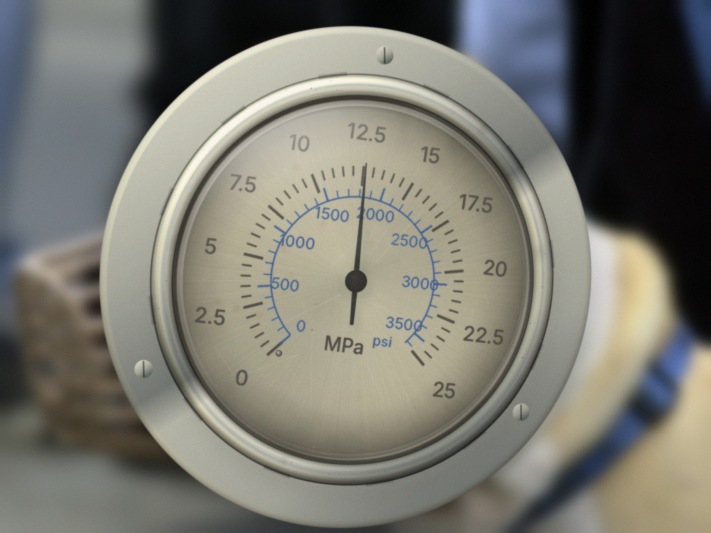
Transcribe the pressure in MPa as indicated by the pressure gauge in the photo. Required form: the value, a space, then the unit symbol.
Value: 12.5 MPa
